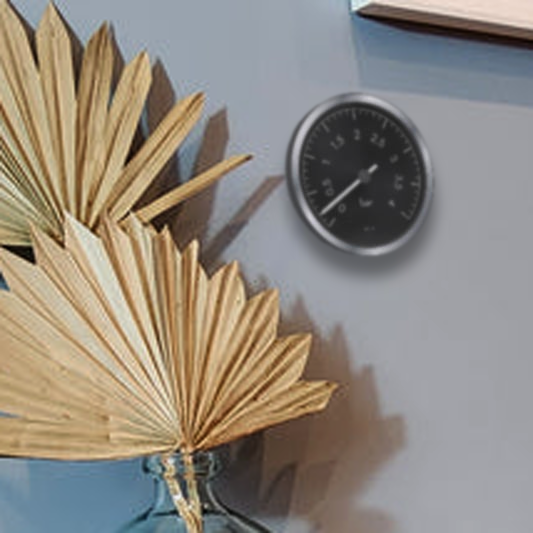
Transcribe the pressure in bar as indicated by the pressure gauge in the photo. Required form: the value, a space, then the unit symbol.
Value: 0.2 bar
